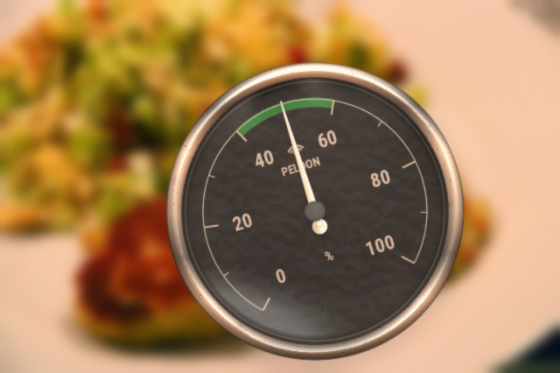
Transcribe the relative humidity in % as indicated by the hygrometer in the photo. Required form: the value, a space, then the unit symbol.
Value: 50 %
